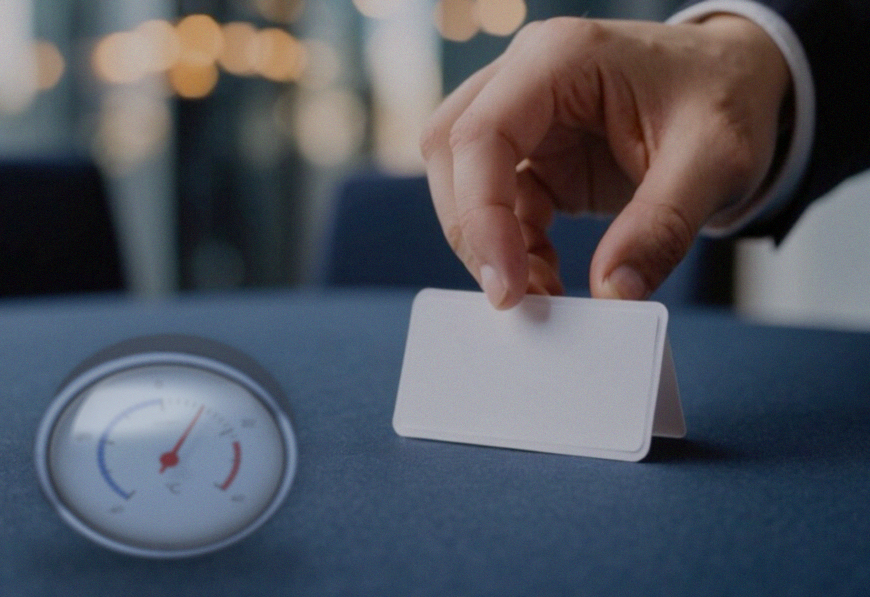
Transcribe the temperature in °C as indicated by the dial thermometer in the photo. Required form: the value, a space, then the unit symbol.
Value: 10 °C
